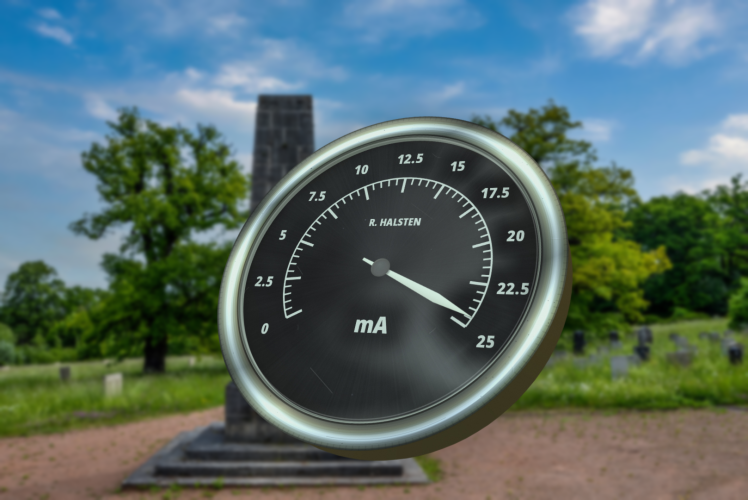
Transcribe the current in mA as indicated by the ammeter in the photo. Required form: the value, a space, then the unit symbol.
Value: 24.5 mA
